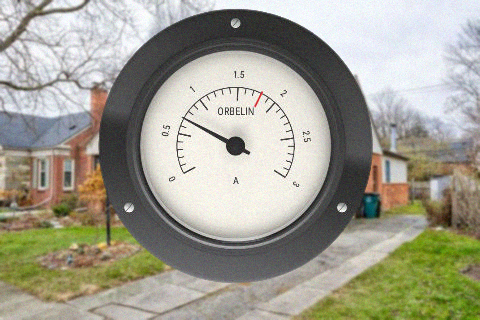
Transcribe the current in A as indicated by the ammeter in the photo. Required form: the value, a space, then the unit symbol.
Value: 0.7 A
